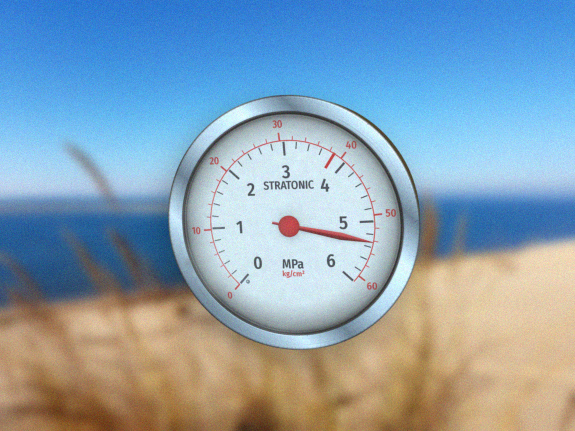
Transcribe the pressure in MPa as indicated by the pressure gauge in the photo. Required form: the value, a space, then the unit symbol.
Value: 5.3 MPa
